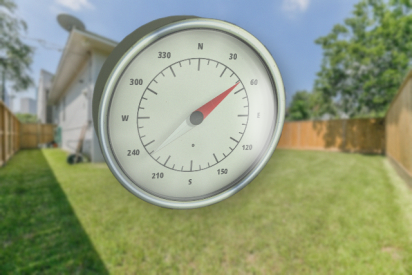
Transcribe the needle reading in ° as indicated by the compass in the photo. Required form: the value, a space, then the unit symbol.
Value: 50 °
